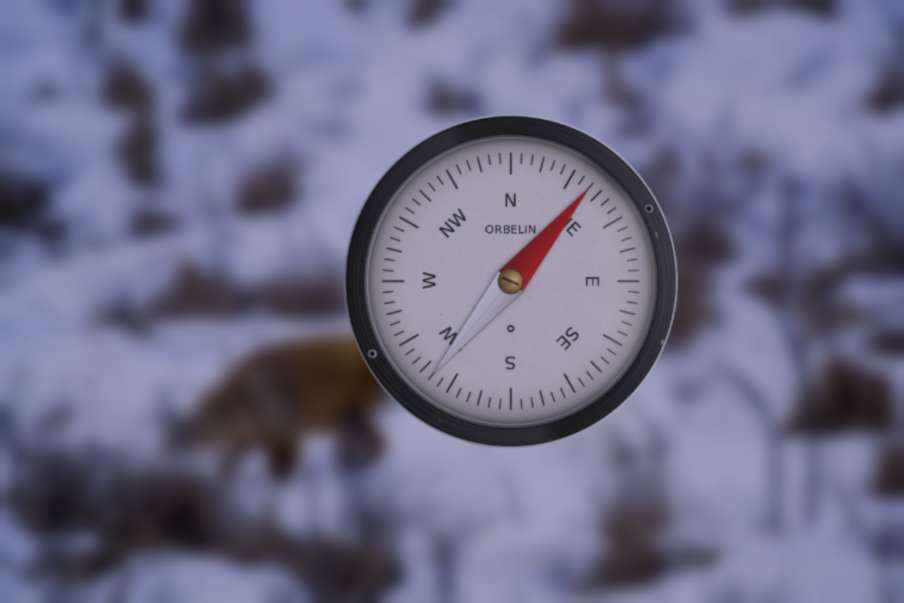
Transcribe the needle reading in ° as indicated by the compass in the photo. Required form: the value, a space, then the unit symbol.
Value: 40 °
